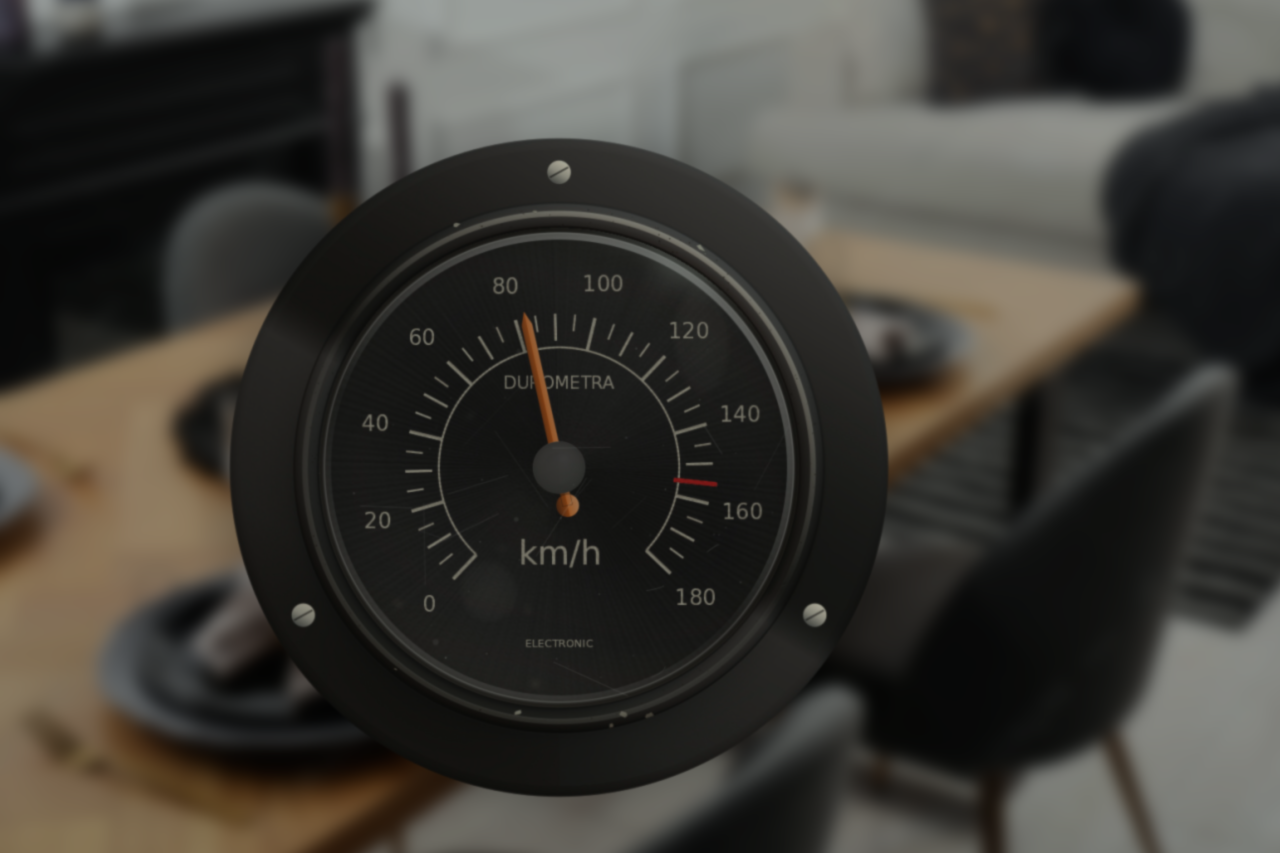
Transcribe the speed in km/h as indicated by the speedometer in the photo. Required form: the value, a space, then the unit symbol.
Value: 82.5 km/h
